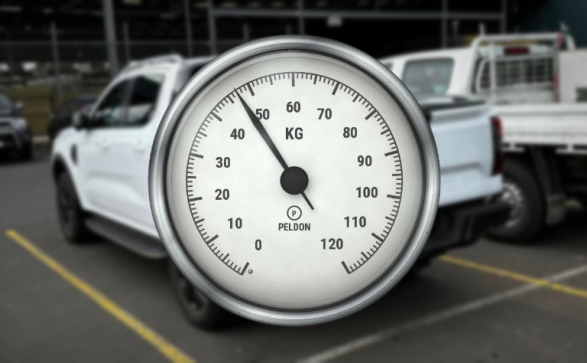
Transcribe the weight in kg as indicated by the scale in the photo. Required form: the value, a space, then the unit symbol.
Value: 47 kg
